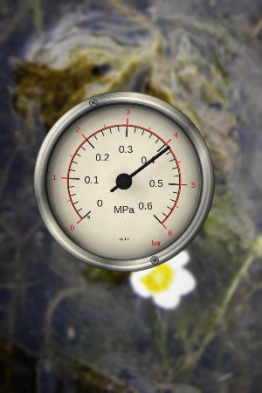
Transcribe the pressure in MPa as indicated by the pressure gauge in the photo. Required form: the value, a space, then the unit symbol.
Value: 0.41 MPa
